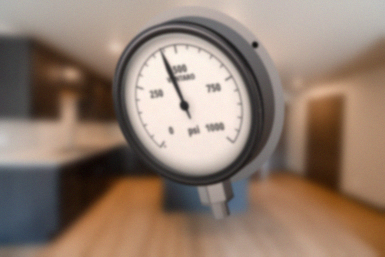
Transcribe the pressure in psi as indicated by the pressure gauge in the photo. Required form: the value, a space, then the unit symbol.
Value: 450 psi
